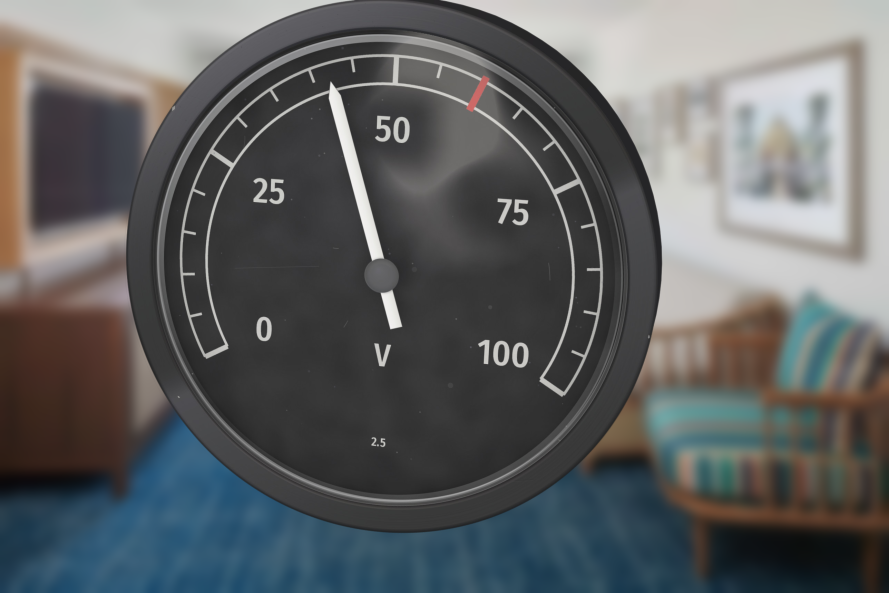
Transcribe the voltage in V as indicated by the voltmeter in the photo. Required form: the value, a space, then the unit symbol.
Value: 42.5 V
